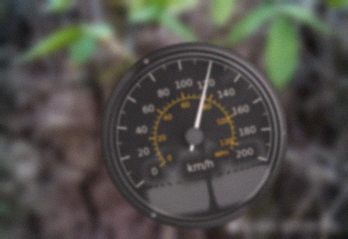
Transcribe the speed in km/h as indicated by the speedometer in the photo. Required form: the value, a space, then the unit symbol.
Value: 120 km/h
